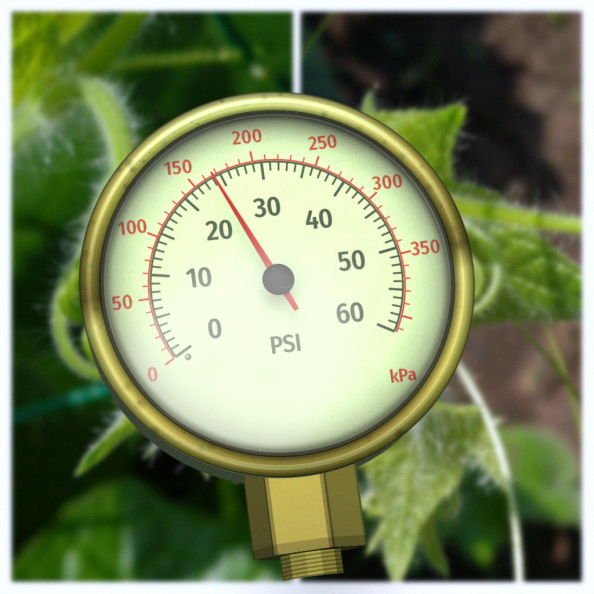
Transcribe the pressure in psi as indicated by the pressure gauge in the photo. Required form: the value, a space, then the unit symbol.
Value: 24 psi
